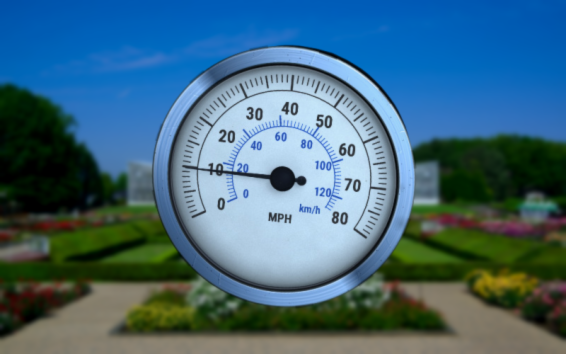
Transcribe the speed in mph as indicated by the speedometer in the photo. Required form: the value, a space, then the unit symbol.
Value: 10 mph
